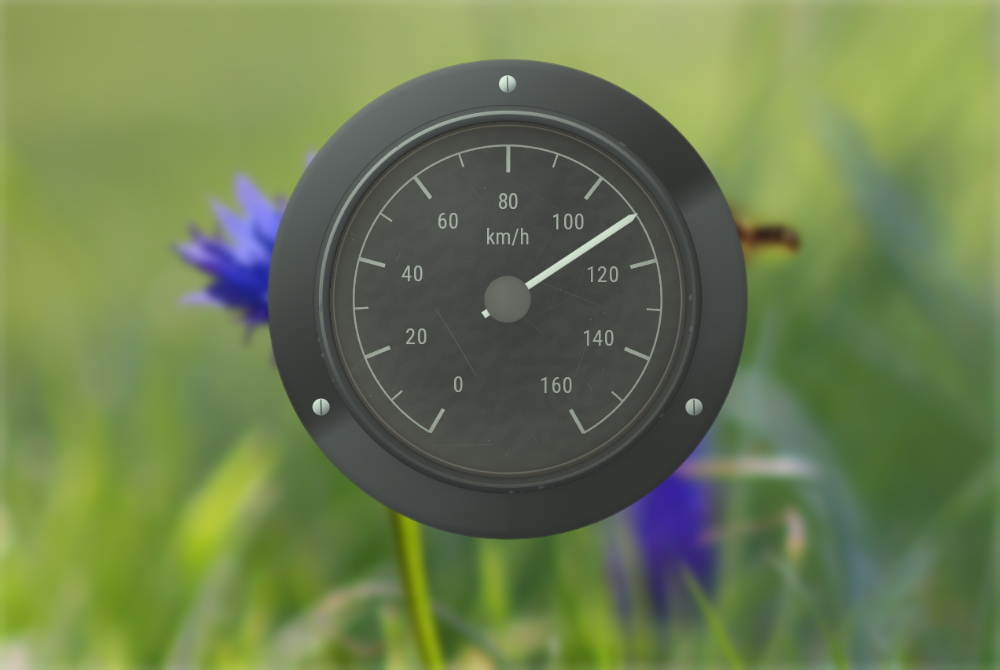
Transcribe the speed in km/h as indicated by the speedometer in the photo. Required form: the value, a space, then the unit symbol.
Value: 110 km/h
